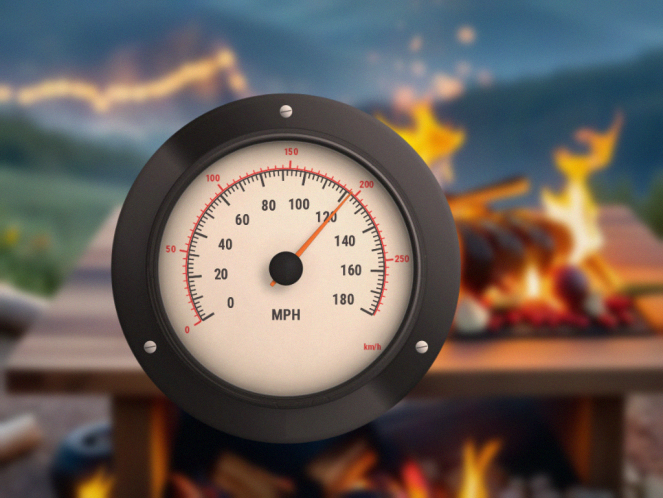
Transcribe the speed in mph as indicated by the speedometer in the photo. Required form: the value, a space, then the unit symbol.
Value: 122 mph
